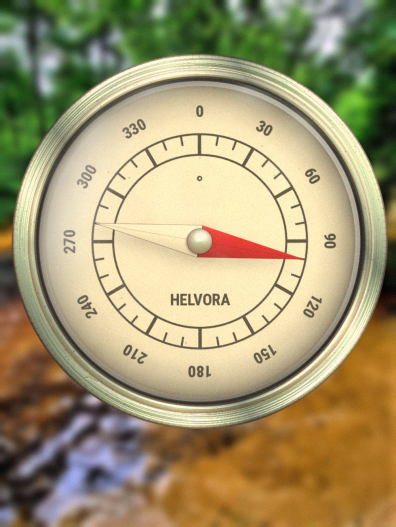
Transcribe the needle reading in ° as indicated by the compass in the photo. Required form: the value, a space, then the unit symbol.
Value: 100 °
